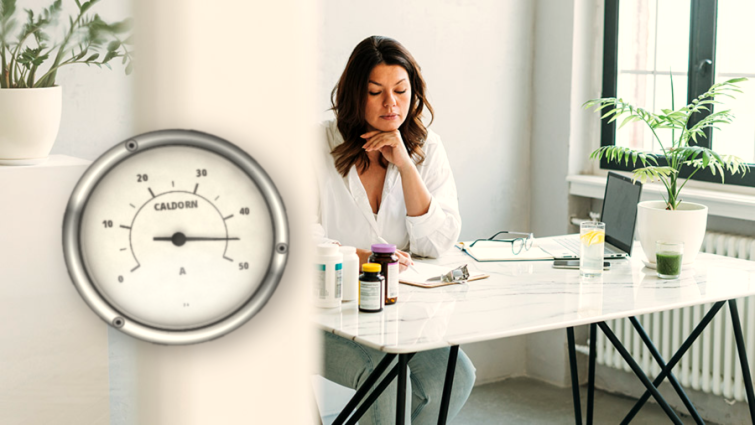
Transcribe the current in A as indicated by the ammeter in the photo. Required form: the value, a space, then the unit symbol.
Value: 45 A
